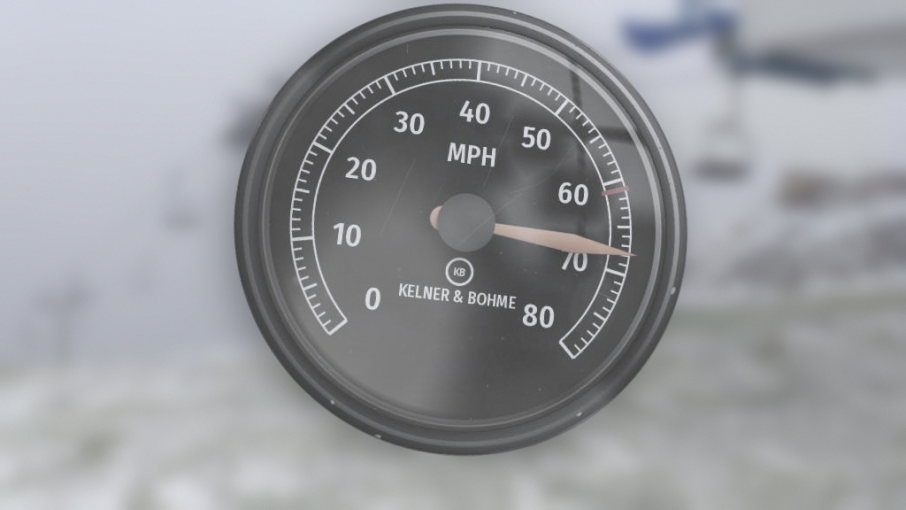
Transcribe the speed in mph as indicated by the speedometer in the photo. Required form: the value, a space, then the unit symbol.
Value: 68 mph
